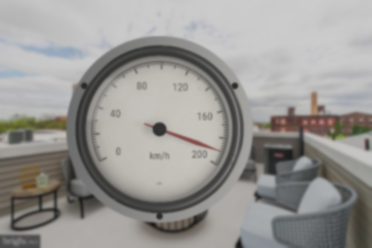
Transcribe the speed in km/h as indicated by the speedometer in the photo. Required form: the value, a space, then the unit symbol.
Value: 190 km/h
